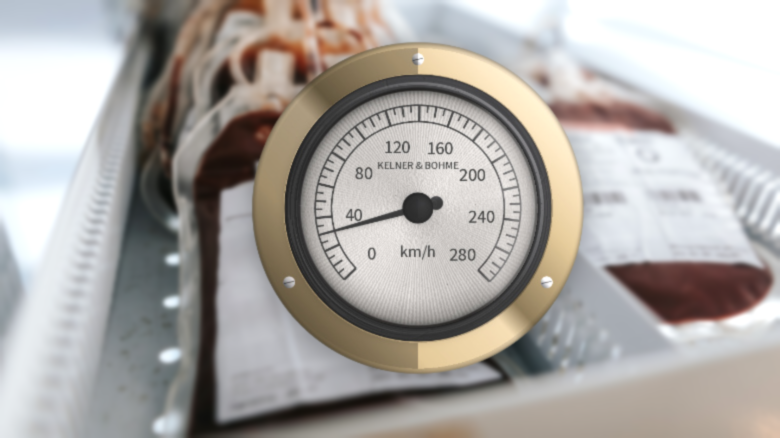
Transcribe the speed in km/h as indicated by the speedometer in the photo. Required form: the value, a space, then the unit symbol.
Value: 30 km/h
